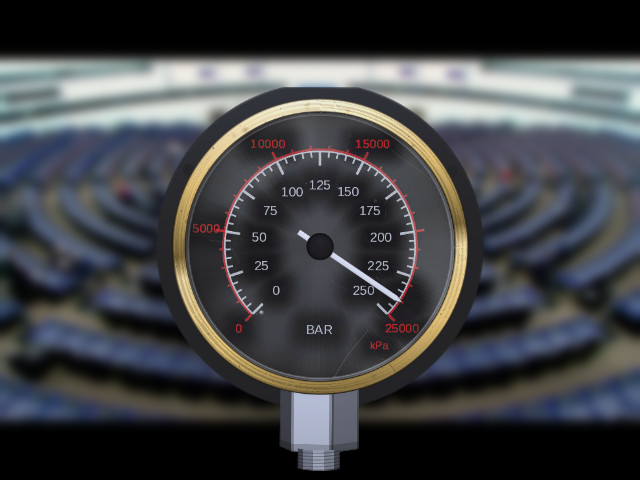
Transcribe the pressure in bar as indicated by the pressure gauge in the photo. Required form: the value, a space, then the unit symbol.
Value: 240 bar
